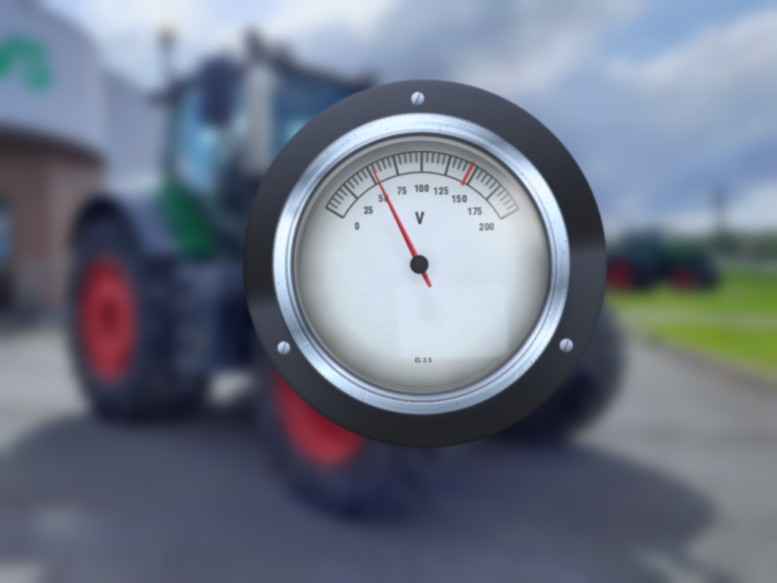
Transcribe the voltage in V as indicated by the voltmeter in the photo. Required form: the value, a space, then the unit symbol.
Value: 55 V
